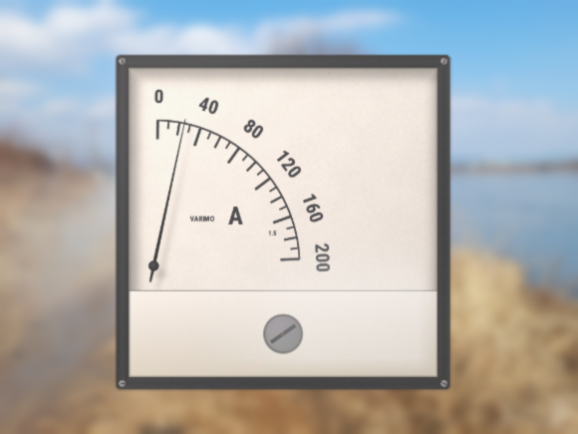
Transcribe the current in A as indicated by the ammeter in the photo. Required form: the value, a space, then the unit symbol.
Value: 25 A
